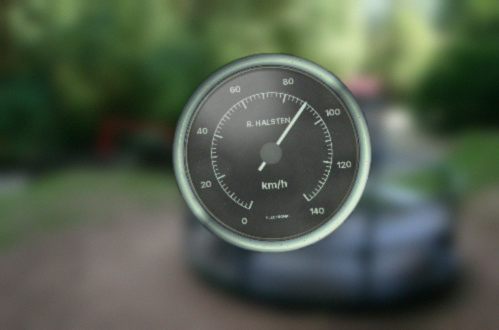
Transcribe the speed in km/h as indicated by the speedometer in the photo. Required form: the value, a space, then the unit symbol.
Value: 90 km/h
